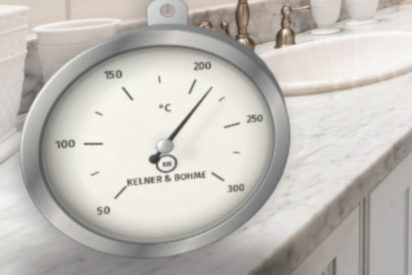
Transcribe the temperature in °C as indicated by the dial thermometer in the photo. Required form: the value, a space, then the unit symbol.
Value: 212.5 °C
